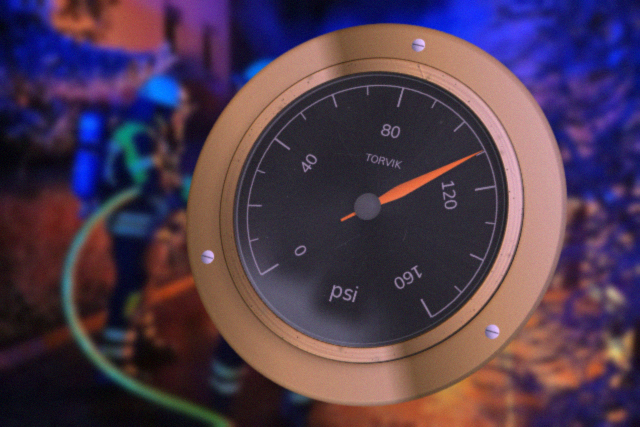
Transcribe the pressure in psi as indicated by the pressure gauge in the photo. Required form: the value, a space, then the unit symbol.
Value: 110 psi
